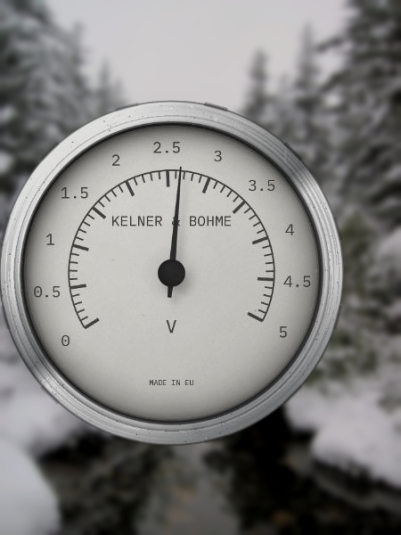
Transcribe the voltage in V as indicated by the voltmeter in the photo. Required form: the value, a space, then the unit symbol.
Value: 2.65 V
